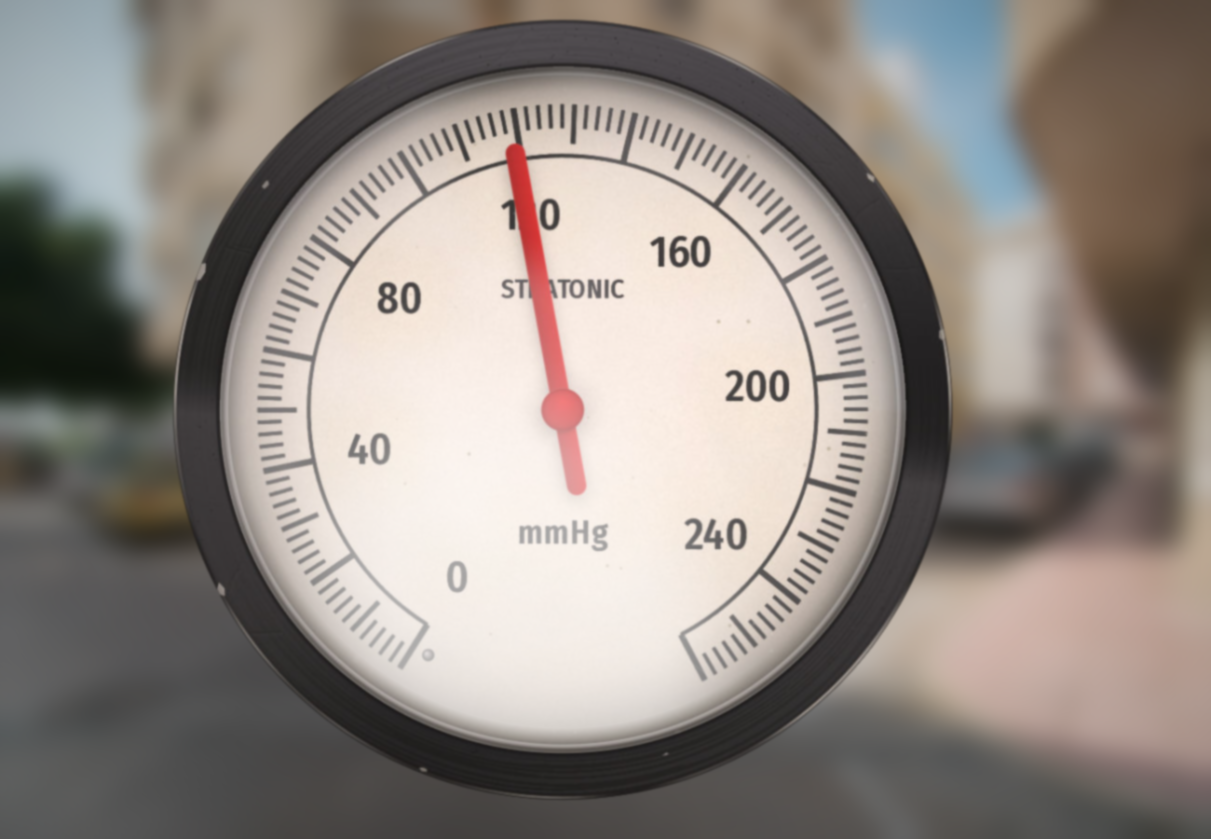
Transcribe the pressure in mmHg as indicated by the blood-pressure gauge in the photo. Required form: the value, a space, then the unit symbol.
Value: 119 mmHg
